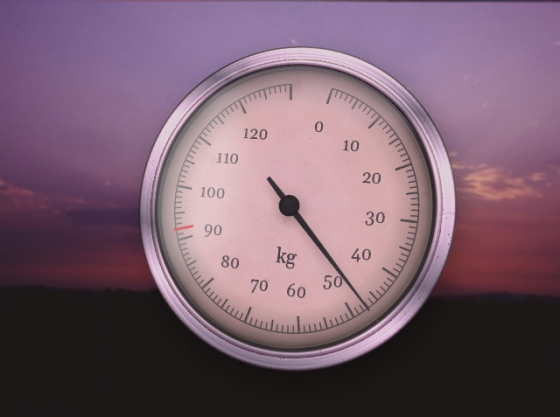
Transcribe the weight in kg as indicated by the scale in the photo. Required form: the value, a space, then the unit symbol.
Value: 47 kg
